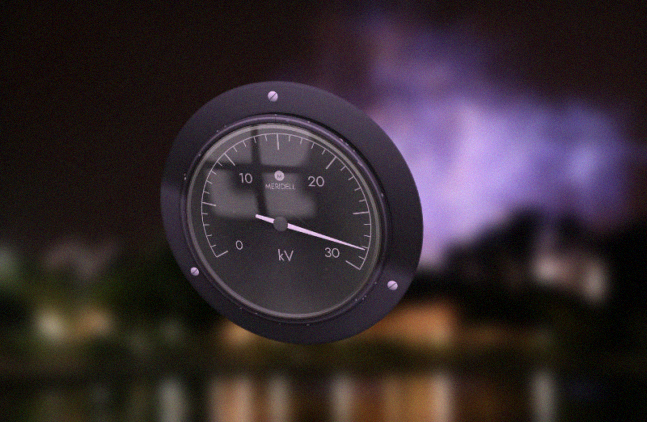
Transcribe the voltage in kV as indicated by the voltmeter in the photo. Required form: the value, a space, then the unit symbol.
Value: 28 kV
